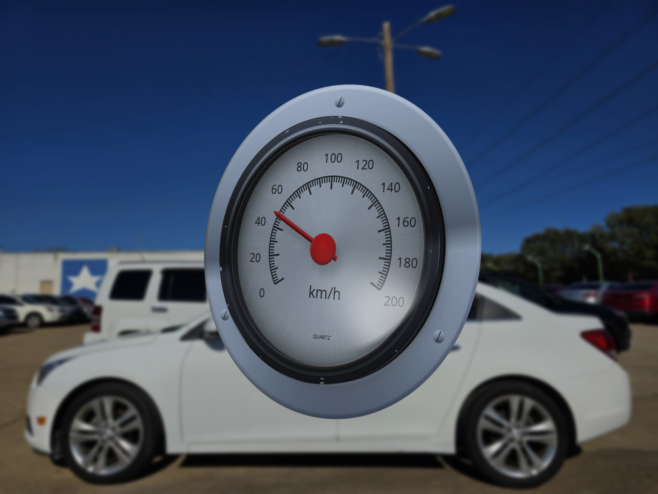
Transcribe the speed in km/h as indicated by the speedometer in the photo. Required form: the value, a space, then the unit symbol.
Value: 50 km/h
